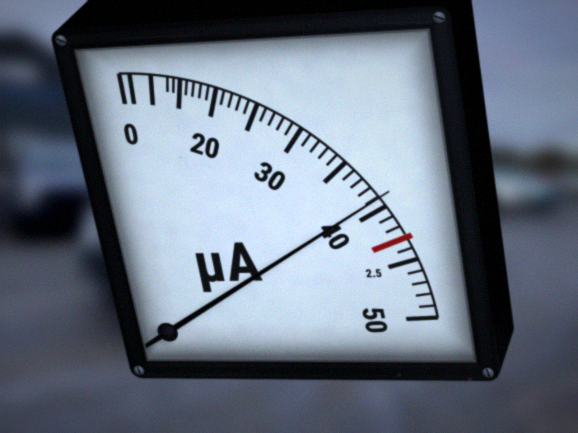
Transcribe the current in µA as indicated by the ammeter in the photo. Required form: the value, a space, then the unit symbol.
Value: 39 µA
